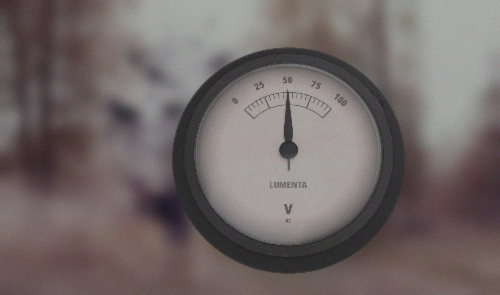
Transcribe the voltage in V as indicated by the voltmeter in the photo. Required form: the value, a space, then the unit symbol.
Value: 50 V
